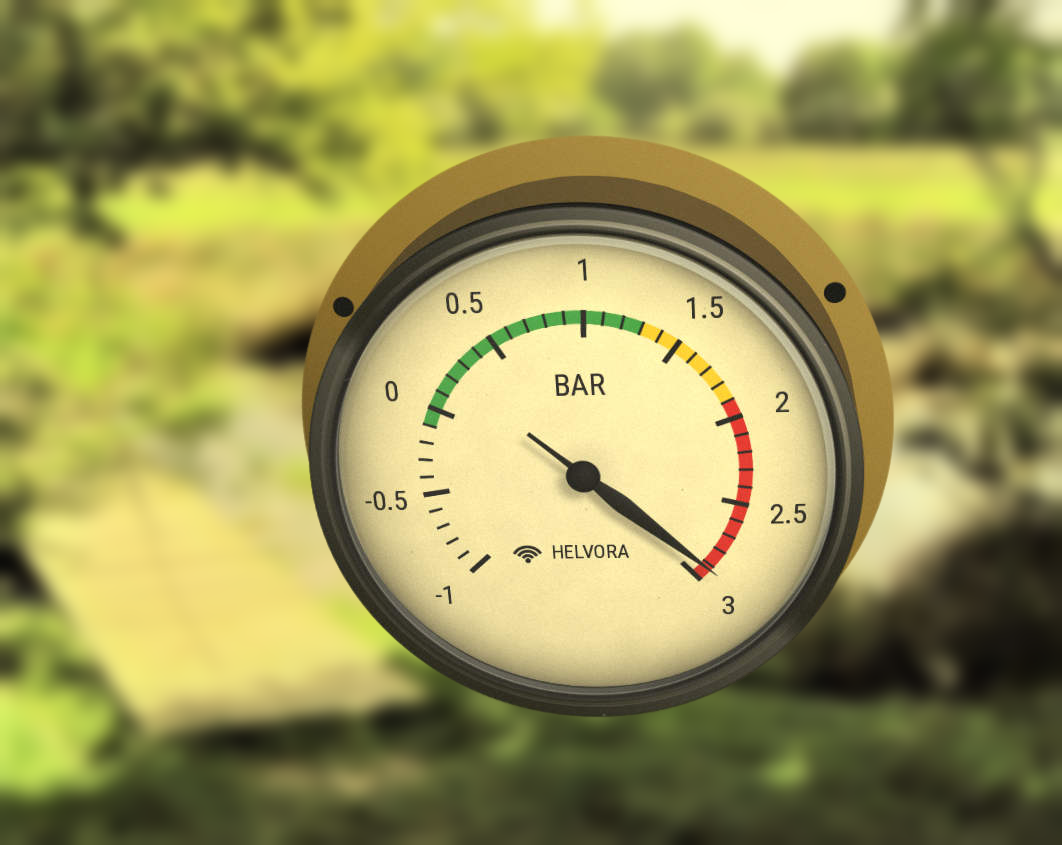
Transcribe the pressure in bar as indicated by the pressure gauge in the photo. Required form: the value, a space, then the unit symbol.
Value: 2.9 bar
